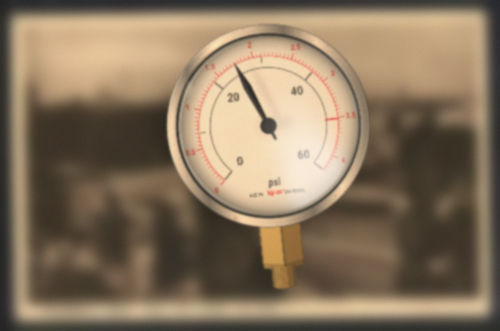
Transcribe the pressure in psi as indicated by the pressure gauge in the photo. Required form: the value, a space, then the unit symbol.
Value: 25 psi
